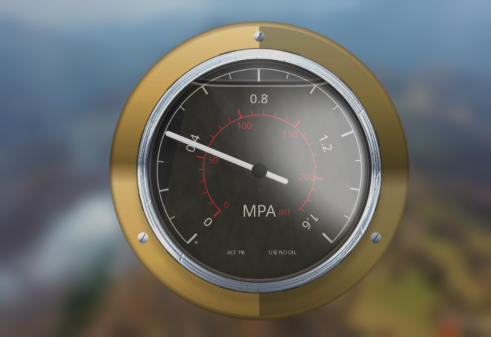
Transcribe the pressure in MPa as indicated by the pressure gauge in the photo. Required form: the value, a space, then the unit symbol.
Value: 0.4 MPa
